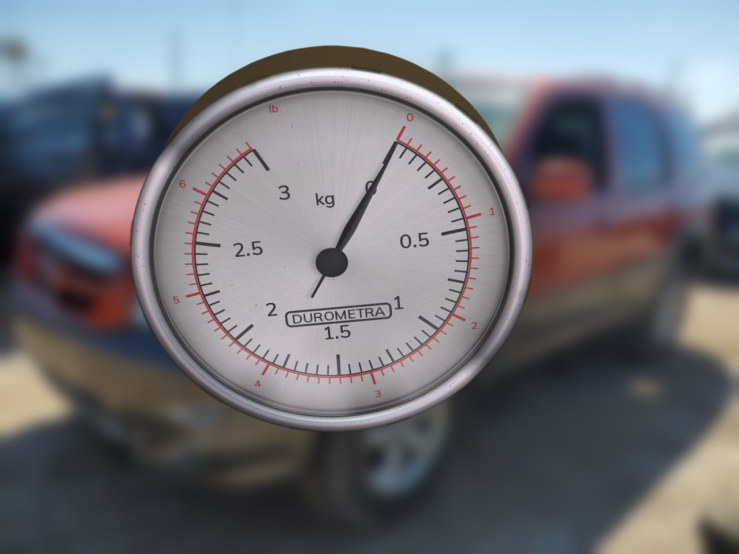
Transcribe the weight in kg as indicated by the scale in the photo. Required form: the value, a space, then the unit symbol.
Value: 0 kg
